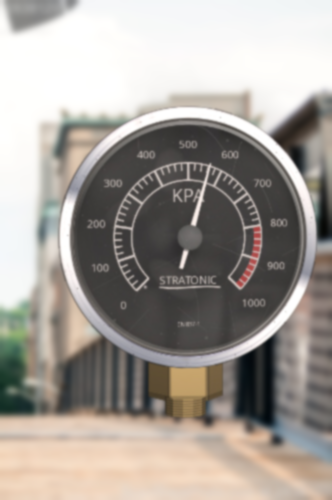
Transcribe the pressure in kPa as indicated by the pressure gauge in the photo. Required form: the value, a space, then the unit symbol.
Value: 560 kPa
